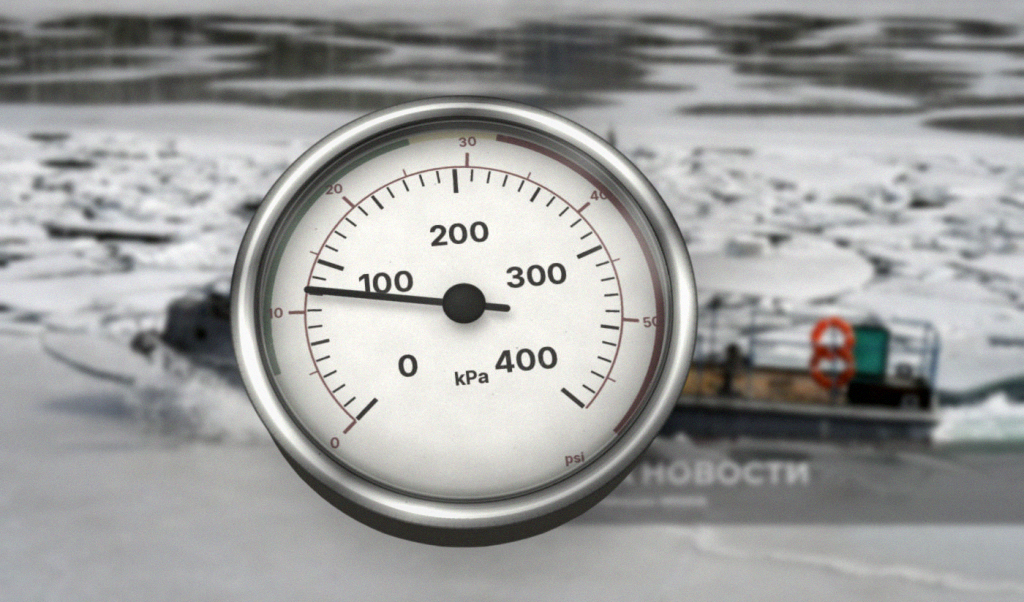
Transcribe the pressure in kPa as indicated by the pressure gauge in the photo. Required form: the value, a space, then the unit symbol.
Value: 80 kPa
